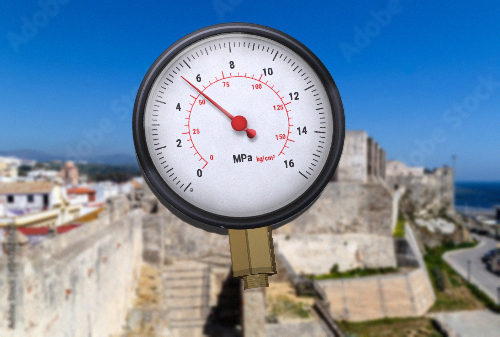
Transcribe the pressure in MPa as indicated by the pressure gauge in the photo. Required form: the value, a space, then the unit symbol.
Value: 5.4 MPa
